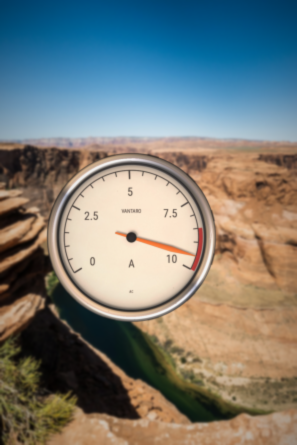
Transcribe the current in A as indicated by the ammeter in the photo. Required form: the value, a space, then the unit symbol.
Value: 9.5 A
